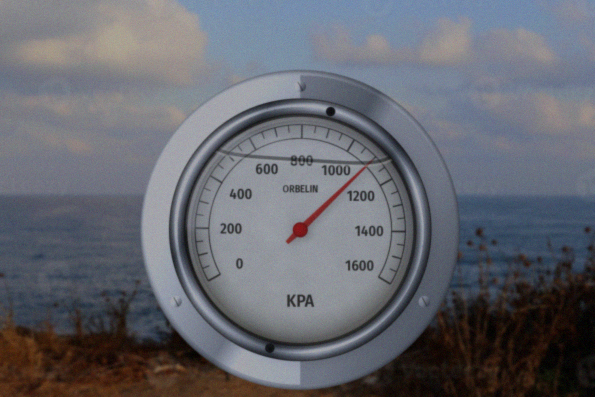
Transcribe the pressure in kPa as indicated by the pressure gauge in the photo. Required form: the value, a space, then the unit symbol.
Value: 1100 kPa
